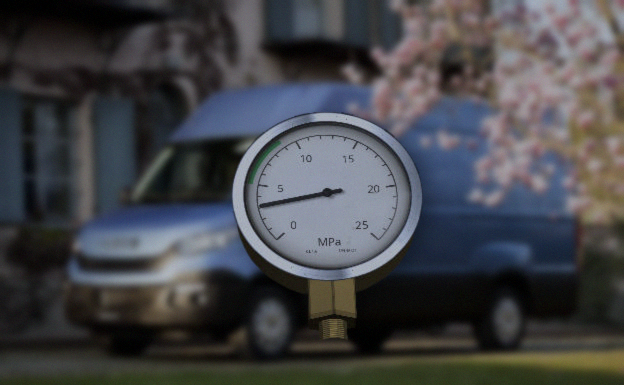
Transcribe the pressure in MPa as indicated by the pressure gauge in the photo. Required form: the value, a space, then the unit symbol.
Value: 3 MPa
